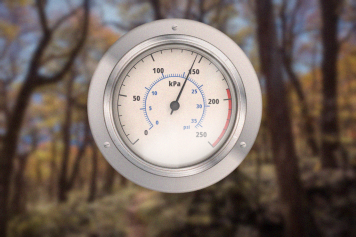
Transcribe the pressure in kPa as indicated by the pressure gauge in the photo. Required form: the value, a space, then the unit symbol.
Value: 145 kPa
